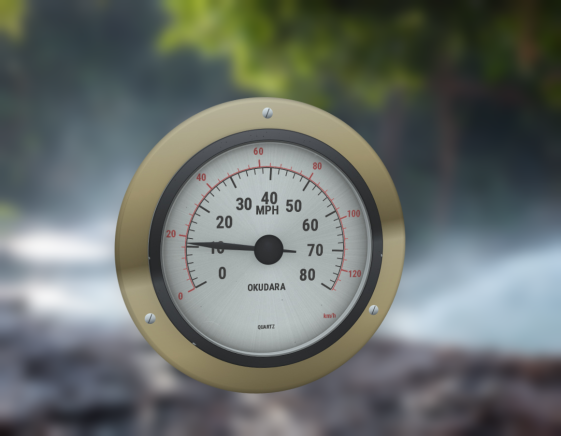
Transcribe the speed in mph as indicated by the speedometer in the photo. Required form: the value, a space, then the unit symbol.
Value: 11 mph
